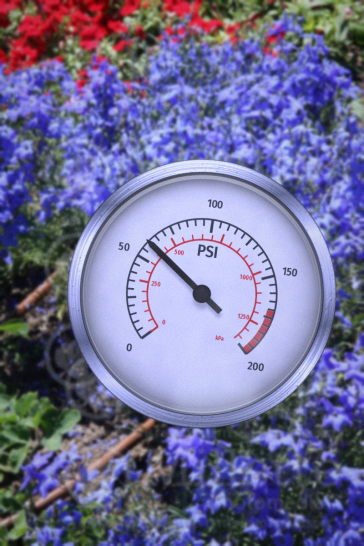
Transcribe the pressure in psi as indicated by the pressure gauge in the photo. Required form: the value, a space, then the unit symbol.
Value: 60 psi
